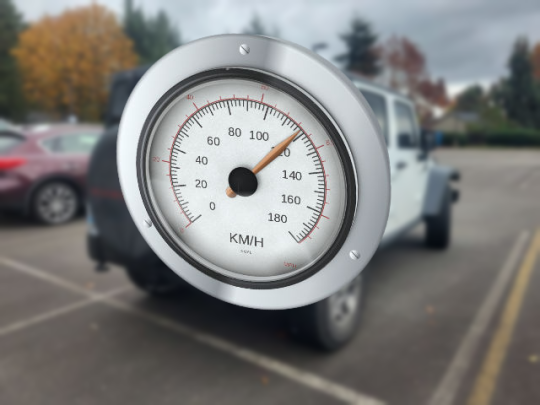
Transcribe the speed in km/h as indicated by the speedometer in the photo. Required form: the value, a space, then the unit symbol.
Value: 118 km/h
